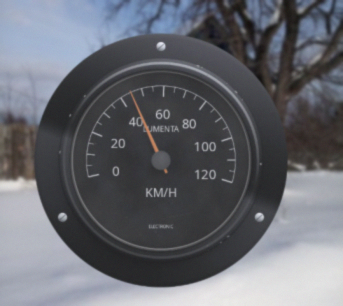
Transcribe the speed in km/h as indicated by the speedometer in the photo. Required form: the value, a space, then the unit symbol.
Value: 45 km/h
